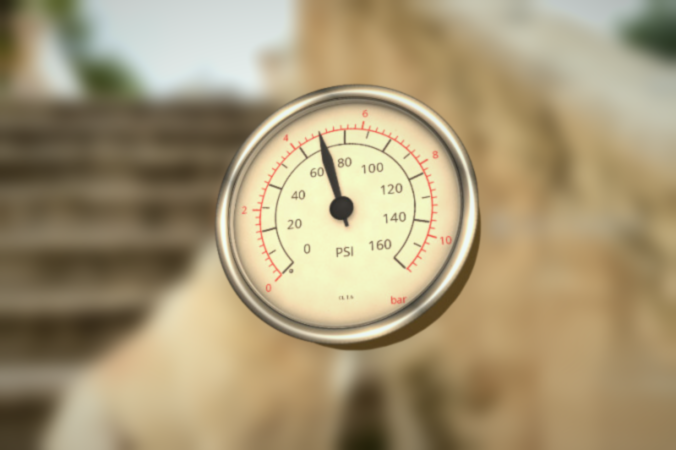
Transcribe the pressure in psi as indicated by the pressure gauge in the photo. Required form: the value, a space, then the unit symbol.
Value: 70 psi
